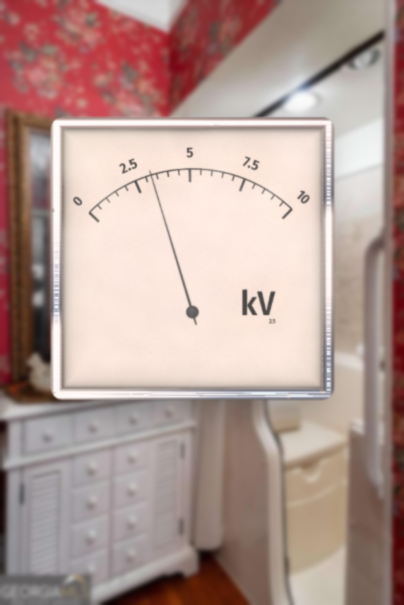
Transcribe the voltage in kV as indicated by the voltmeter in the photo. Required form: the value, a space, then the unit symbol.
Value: 3.25 kV
